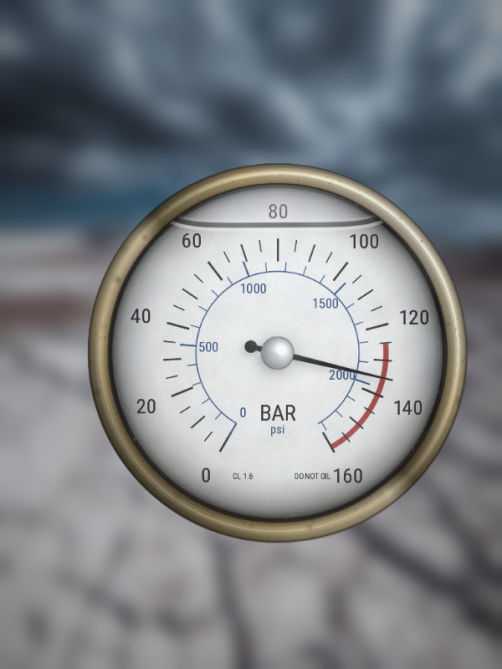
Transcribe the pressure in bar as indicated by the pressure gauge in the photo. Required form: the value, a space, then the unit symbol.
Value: 135 bar
